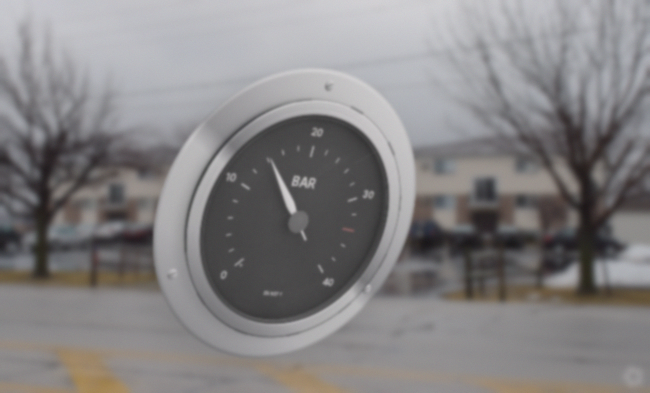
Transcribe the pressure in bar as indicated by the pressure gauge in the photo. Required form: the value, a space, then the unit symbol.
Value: 14 bar
